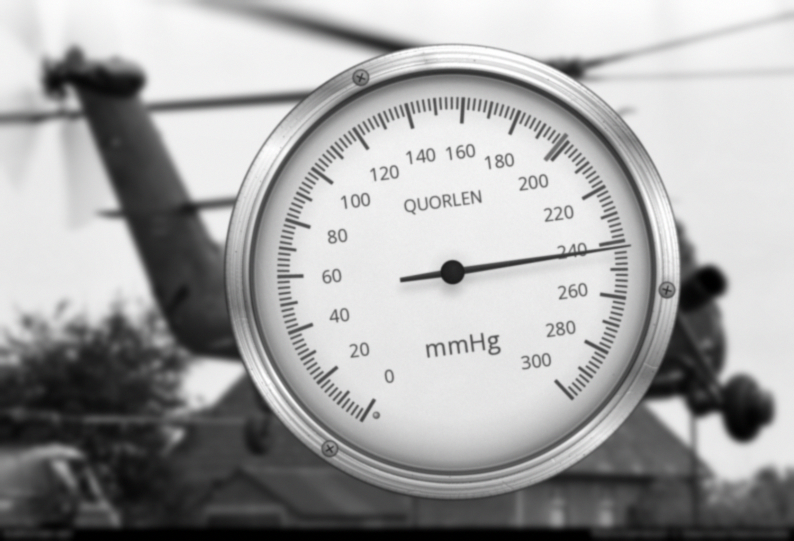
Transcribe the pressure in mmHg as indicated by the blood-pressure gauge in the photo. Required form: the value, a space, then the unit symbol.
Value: 242 mmHg
